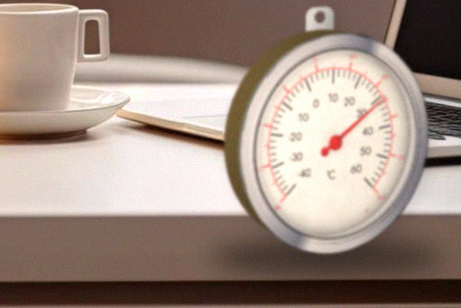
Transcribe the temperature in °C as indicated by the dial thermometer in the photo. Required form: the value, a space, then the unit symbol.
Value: 30 °C
